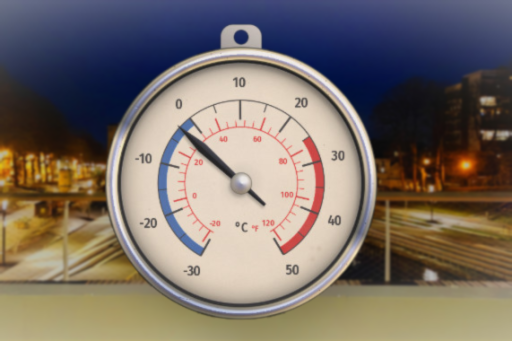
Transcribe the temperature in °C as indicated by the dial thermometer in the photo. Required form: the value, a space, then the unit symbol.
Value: -2.5 °C
